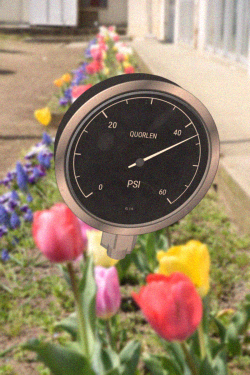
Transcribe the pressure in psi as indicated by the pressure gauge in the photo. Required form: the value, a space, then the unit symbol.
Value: 42.5 psi
